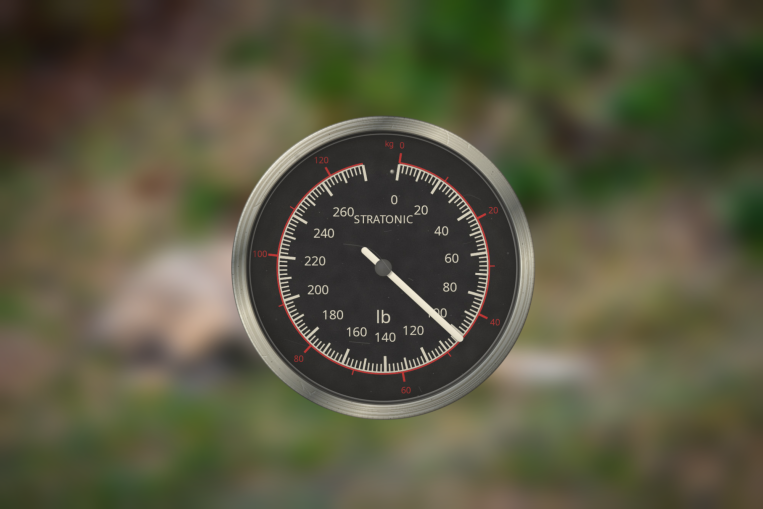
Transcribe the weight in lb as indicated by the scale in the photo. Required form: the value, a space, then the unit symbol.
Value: 102 lb
